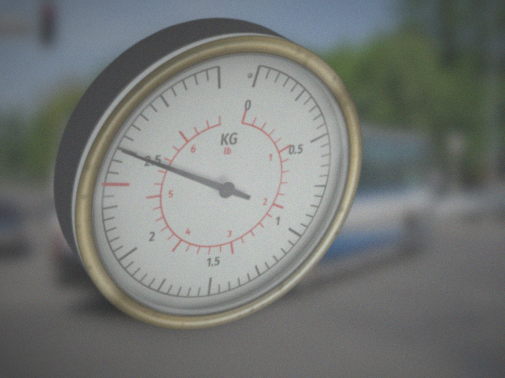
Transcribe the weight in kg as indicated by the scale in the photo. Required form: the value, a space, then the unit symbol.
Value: 2.5 kg
